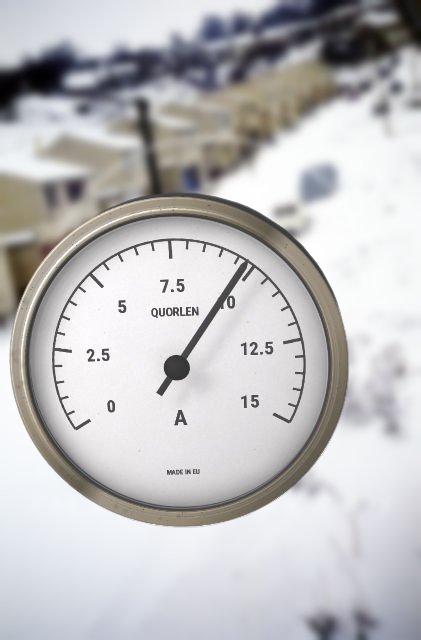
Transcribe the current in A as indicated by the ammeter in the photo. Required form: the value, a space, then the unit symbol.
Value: 9.75 A
